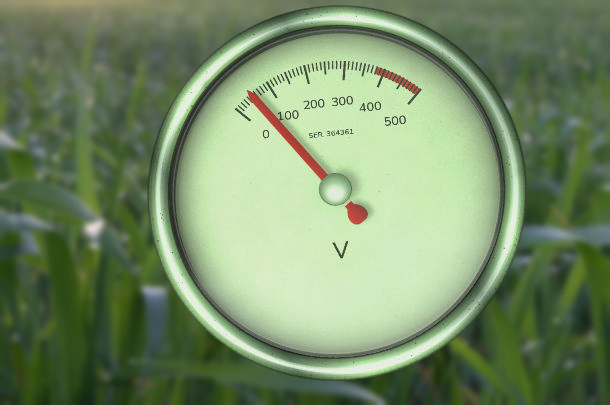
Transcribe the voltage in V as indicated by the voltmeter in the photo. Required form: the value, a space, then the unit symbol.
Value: 50 V
